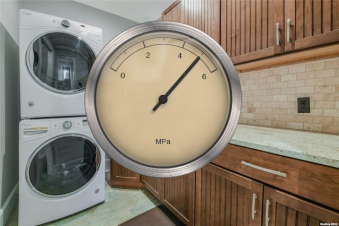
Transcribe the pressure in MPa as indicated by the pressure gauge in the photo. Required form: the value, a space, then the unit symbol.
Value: 5 MPa
